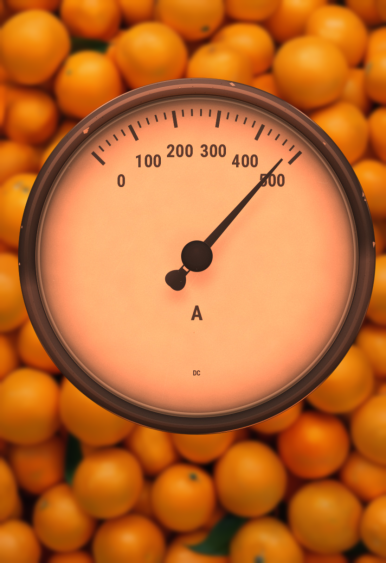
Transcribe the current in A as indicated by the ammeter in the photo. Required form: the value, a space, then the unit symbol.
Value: 480 A
